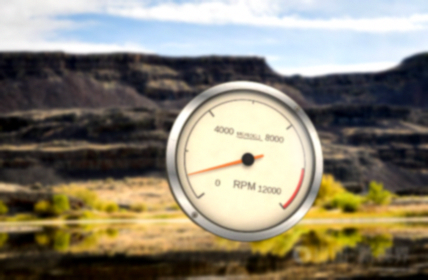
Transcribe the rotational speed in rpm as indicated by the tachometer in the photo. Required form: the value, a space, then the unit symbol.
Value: 1000 rpm
